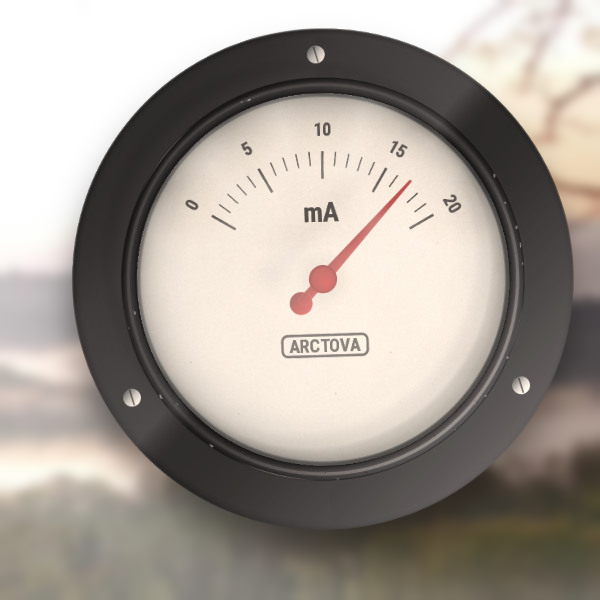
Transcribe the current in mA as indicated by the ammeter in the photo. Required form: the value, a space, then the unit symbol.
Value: 17 mA
